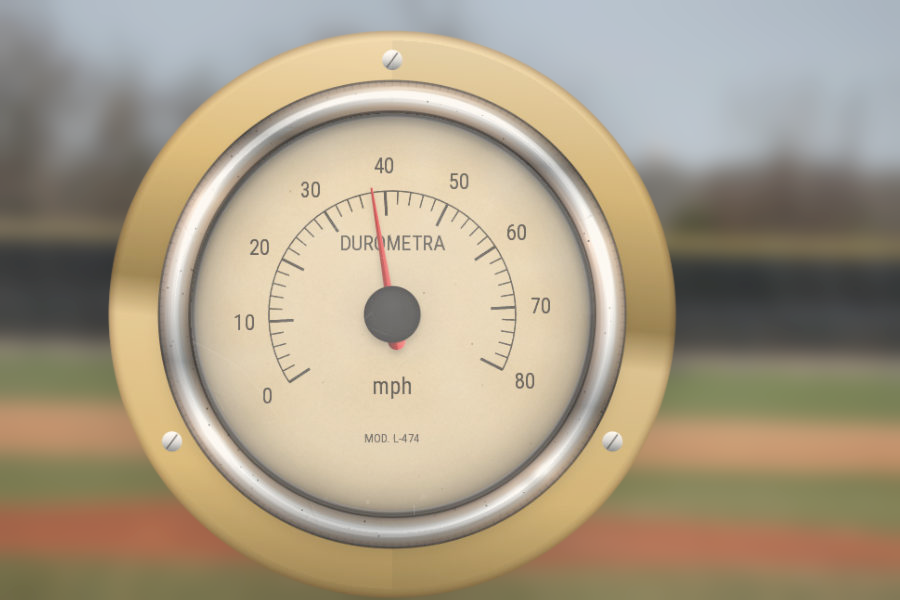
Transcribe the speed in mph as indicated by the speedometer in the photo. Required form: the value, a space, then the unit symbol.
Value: 38 mph
